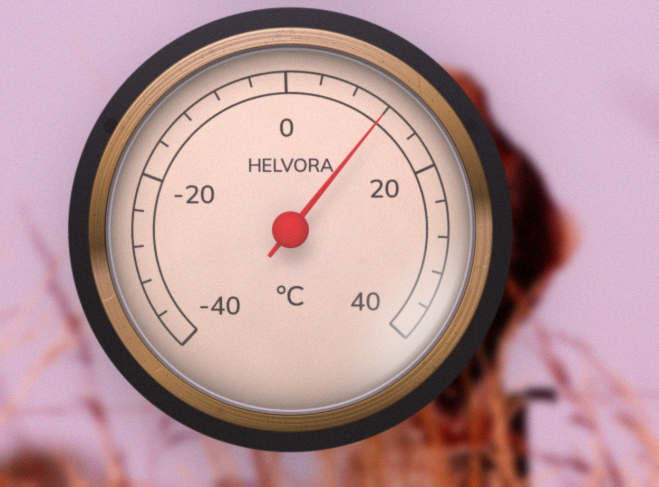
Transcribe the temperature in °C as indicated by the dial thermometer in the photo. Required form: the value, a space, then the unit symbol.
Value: 12 °C
